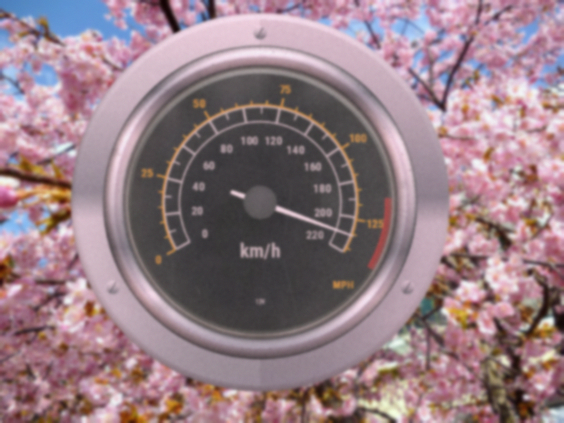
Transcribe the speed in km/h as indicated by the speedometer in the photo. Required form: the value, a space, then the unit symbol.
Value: 210 km/h
